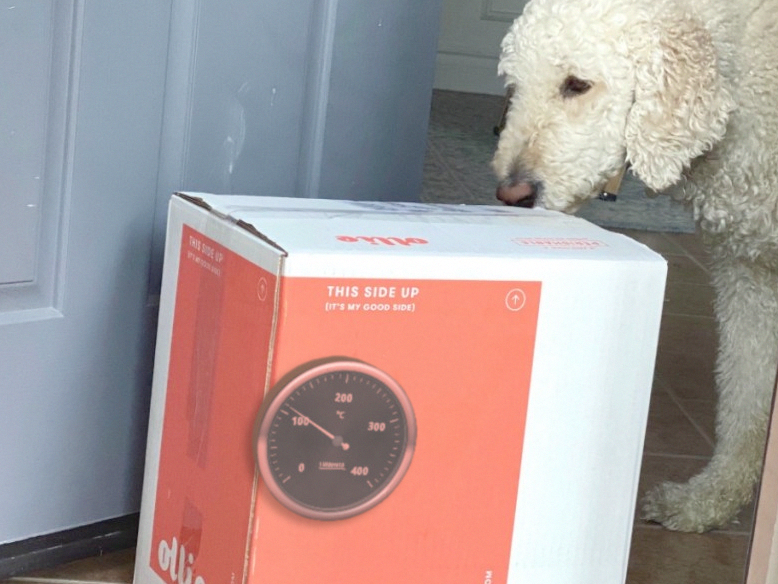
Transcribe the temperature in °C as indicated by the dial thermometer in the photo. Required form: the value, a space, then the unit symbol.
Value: 110 °C
